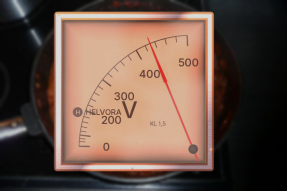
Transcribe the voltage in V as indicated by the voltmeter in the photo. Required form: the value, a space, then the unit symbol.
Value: 430 V
